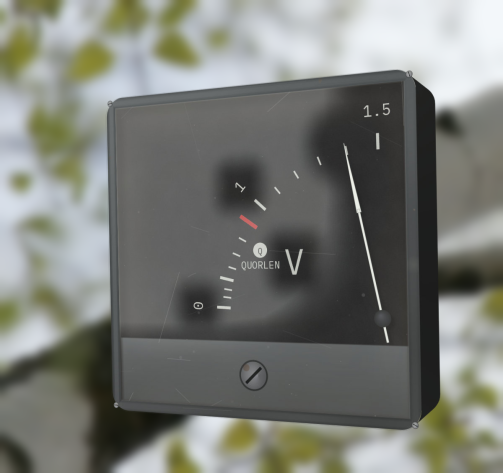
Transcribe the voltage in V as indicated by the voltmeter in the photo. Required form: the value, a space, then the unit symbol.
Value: 1.4 V
